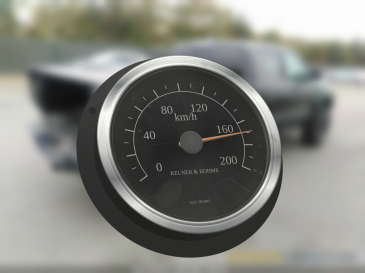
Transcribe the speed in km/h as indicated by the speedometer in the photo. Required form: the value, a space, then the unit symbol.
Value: 170 km/h
